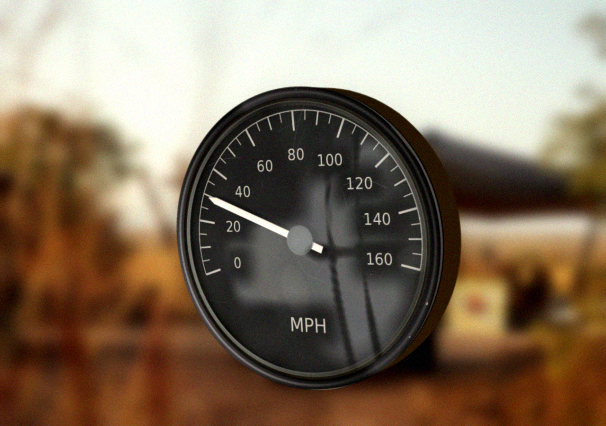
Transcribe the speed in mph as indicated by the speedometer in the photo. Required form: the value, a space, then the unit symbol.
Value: 30 mph
